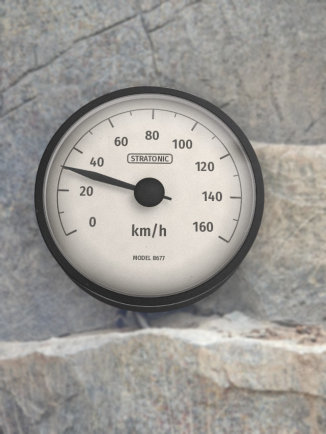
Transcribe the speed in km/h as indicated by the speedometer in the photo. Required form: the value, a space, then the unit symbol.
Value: 30 km/h
